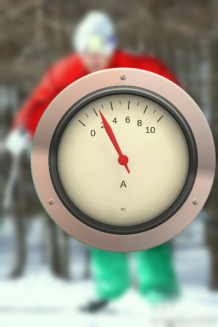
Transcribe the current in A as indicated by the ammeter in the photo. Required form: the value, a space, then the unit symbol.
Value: 2.5 A
